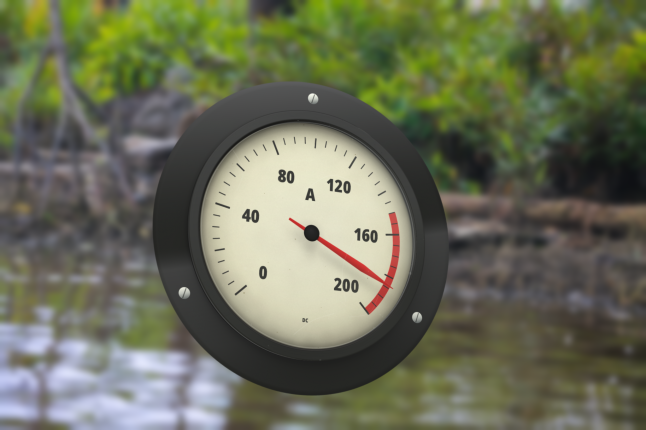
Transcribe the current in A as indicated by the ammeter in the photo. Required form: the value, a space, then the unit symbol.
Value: 185 A
